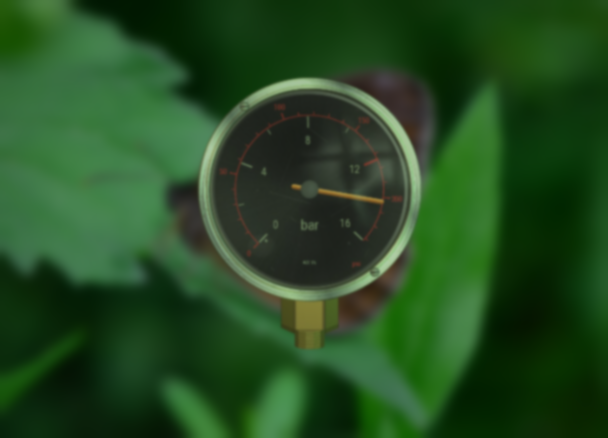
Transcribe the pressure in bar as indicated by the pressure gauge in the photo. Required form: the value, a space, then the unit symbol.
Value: 14 bar
